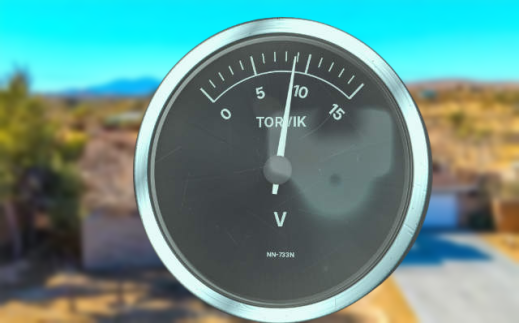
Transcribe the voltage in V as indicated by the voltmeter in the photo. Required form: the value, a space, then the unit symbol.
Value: 9 V
